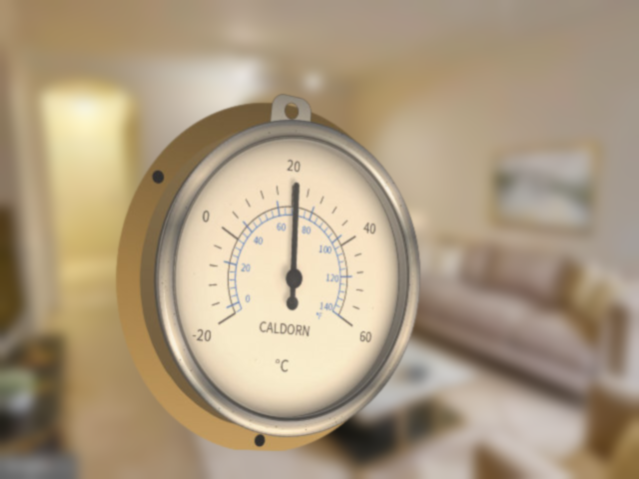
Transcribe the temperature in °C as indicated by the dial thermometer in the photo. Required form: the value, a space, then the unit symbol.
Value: 20 °C
